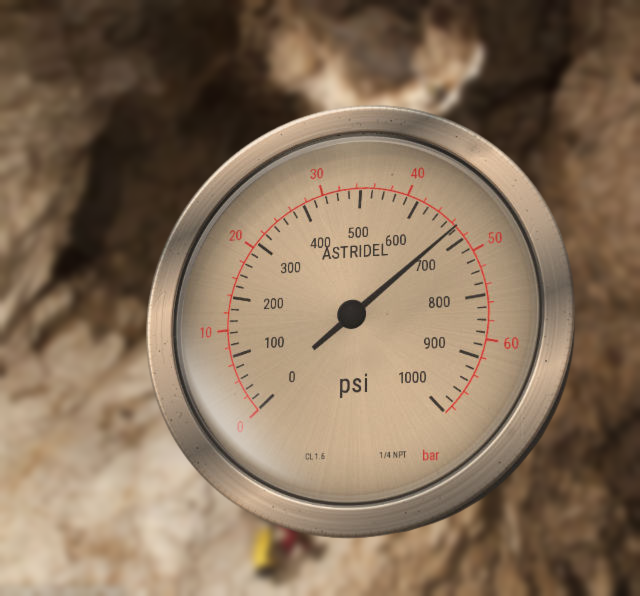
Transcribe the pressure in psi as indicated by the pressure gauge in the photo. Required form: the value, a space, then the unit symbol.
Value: 680 psi
